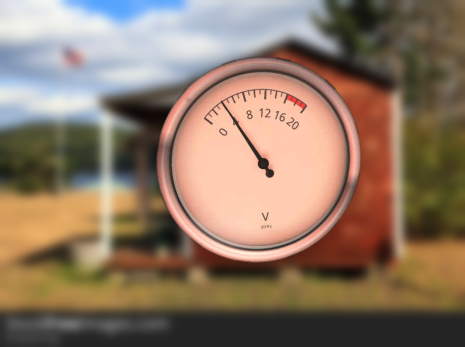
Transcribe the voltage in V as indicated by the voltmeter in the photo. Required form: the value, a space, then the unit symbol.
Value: 4 V
